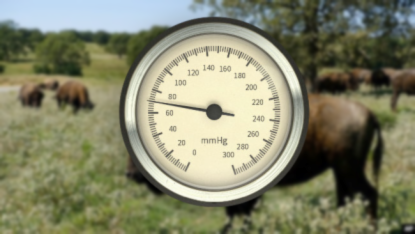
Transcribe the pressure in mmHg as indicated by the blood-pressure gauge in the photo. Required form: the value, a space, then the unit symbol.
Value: 70 mmHg
